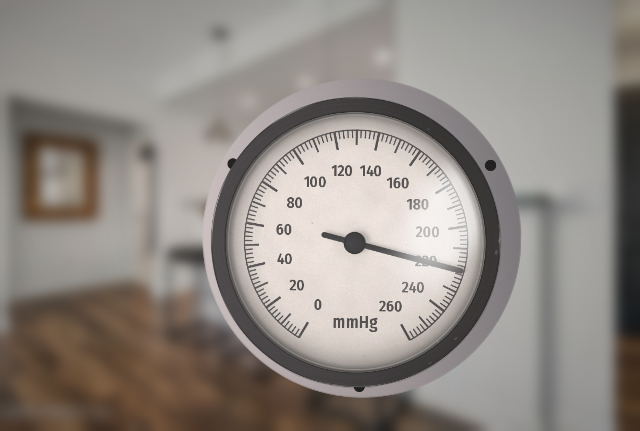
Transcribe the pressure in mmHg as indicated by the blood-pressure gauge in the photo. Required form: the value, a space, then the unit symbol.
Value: 220 mmHg
